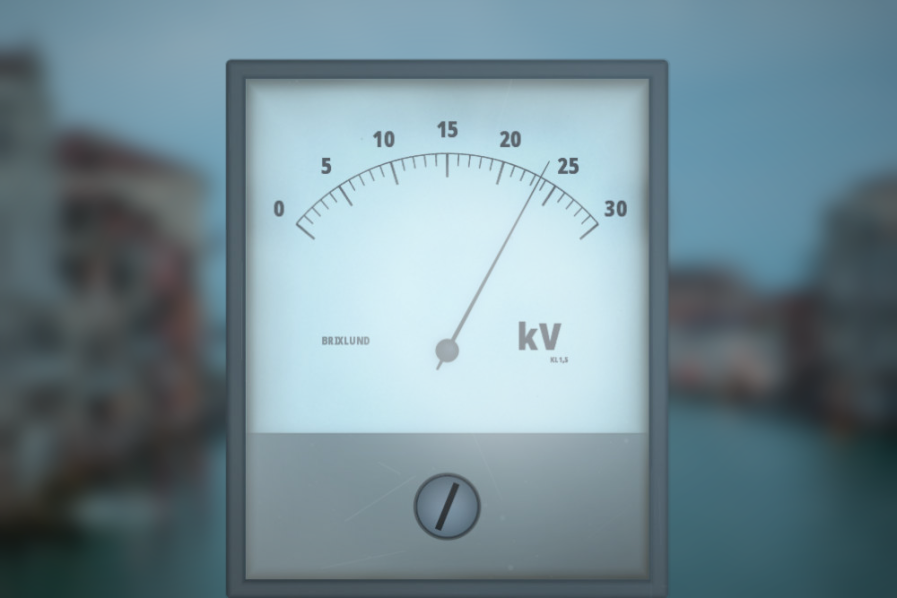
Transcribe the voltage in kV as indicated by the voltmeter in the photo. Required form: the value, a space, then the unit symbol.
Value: 23.5 kV
